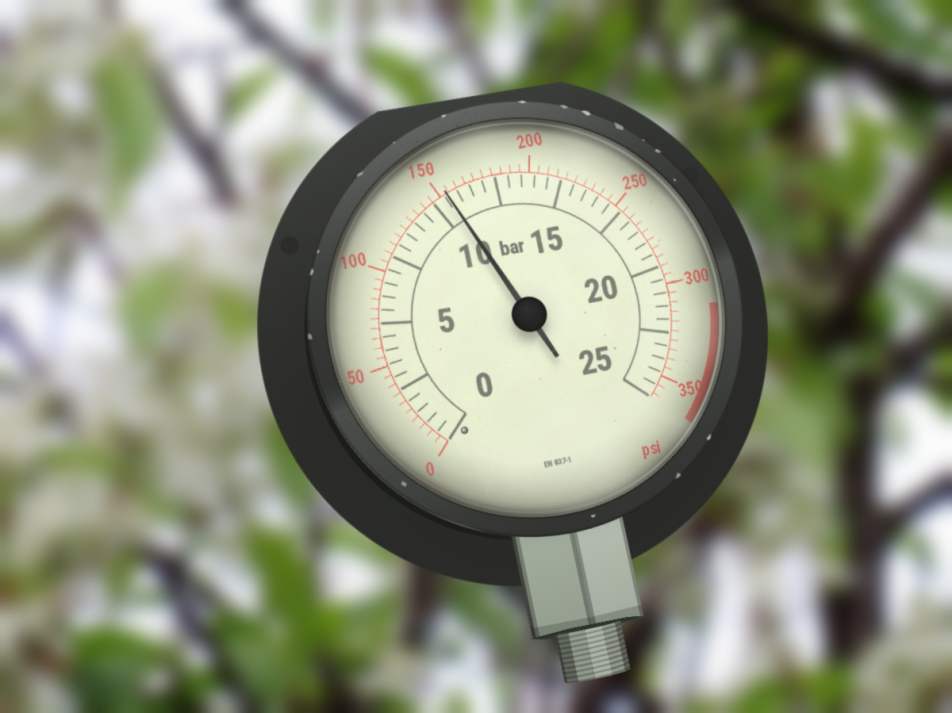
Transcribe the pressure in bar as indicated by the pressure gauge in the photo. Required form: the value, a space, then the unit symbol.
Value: 10.5 bar
